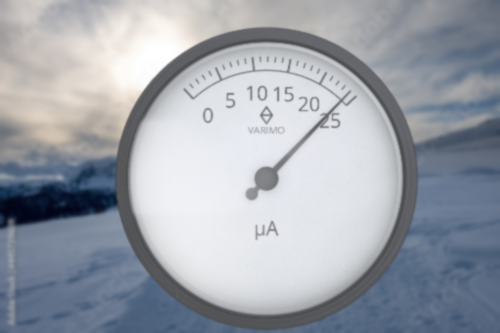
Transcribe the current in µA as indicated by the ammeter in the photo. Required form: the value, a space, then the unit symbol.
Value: 24 µA
